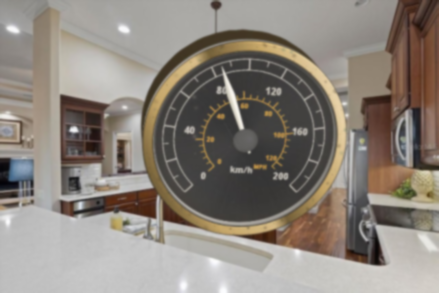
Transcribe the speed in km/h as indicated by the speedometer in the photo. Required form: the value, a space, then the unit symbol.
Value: 85 km/h
